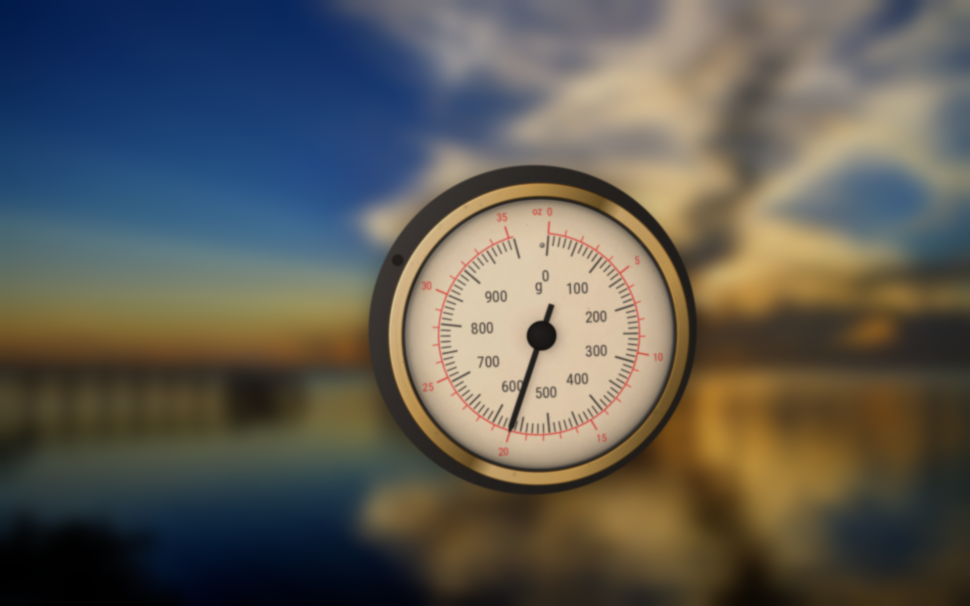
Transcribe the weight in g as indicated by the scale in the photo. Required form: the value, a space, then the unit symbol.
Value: 570 g
